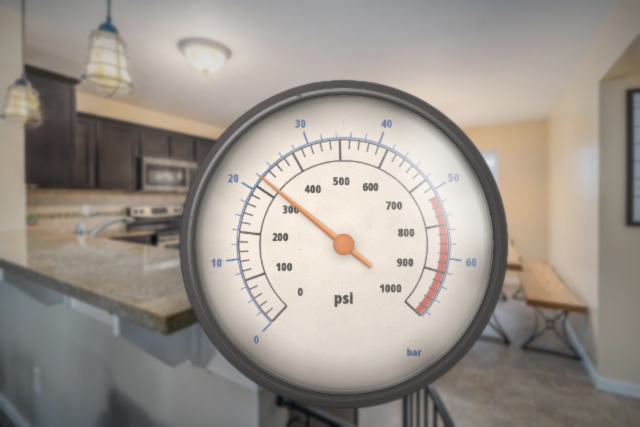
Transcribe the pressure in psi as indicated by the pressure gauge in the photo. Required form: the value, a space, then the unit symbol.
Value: 320 psi
